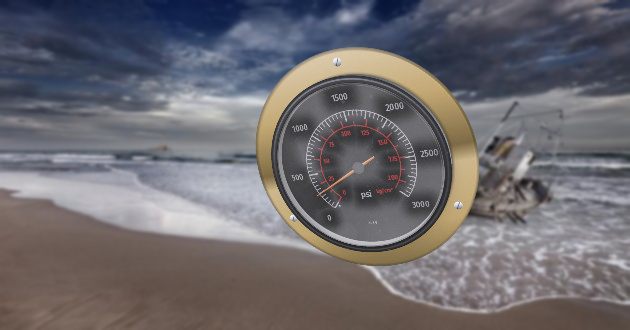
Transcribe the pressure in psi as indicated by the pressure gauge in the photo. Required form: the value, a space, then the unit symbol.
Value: 250 psi
